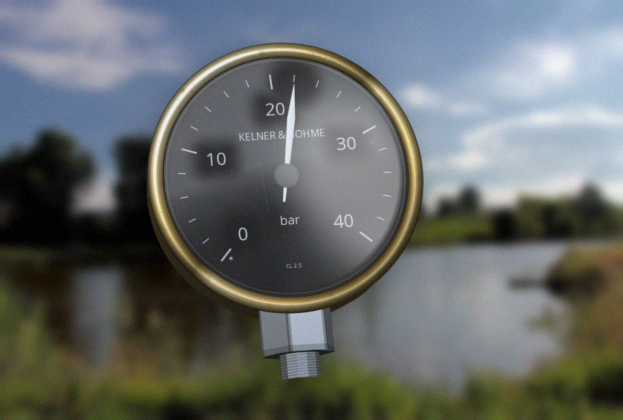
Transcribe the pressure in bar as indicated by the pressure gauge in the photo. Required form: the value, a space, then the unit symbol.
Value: 22 bar
